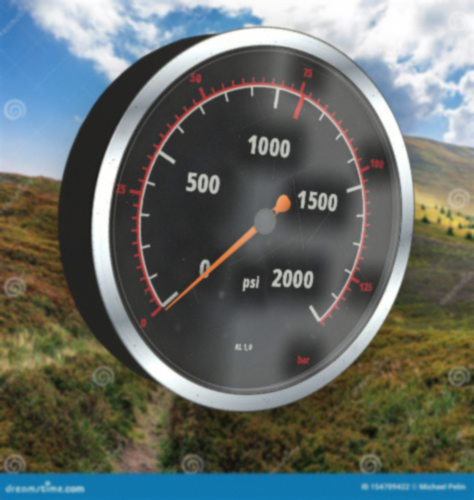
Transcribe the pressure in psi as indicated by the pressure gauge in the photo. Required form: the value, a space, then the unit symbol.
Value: 0 psi
